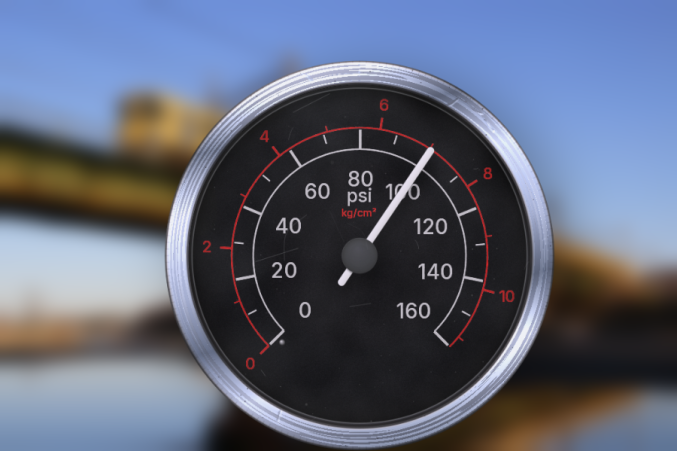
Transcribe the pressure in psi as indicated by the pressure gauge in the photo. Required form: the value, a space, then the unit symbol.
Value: 100 psi
